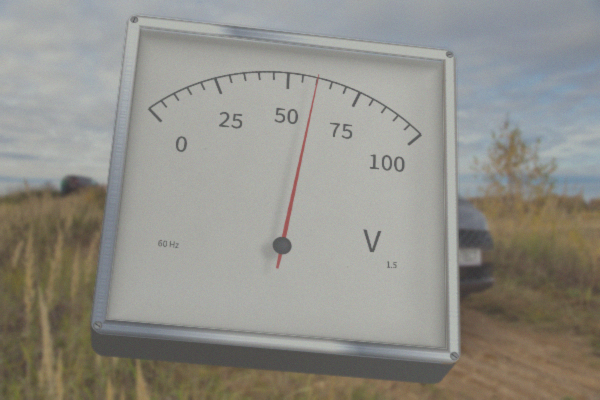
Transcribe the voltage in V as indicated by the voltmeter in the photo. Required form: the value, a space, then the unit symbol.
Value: 60 V
